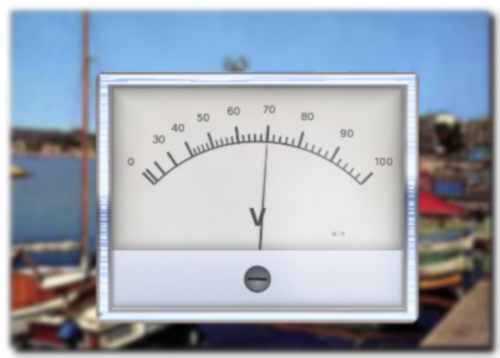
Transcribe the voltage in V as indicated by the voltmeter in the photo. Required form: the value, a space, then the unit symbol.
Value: 70 V
